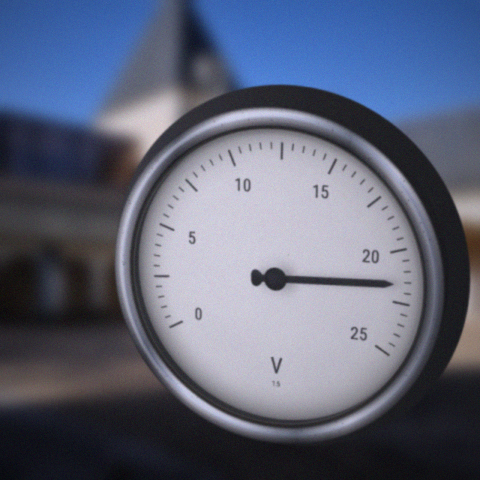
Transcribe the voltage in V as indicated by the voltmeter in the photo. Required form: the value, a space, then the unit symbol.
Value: 21.5 V
